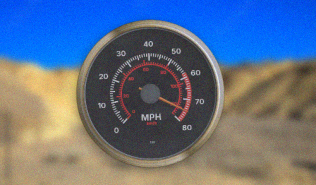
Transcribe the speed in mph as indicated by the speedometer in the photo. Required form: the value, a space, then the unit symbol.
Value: 75 mph
